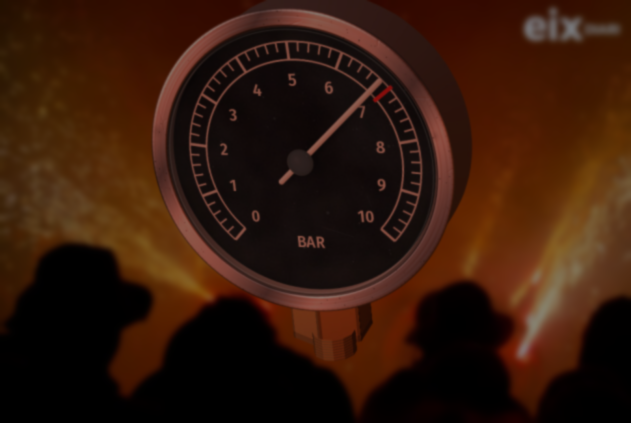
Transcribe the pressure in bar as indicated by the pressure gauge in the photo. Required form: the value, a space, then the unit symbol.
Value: 6.8 bar
